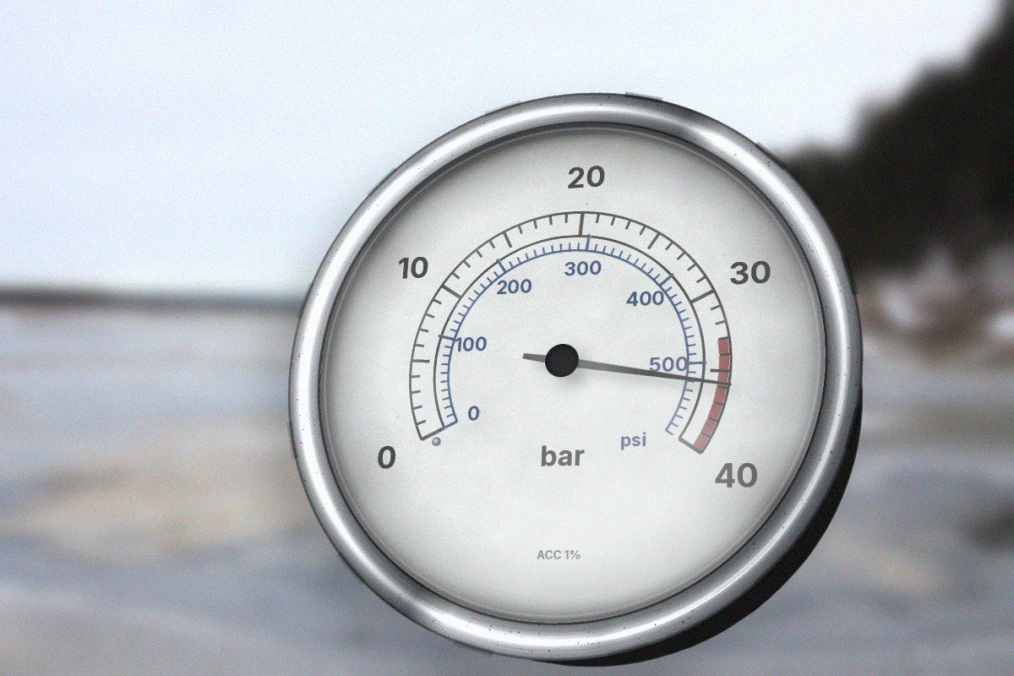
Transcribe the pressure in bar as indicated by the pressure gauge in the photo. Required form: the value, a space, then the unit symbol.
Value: 36 bar
